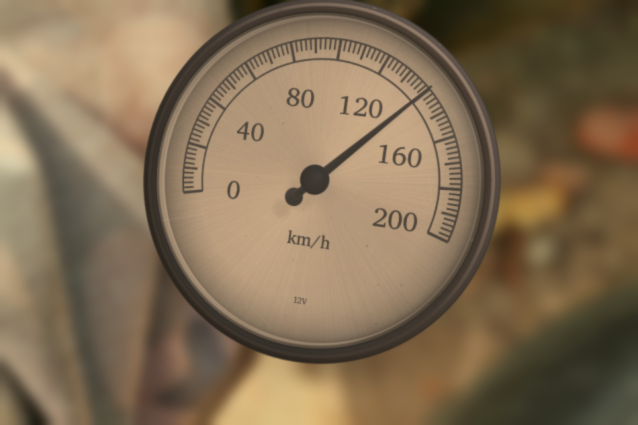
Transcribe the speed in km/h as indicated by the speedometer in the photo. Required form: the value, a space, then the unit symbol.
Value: 140 km/h
